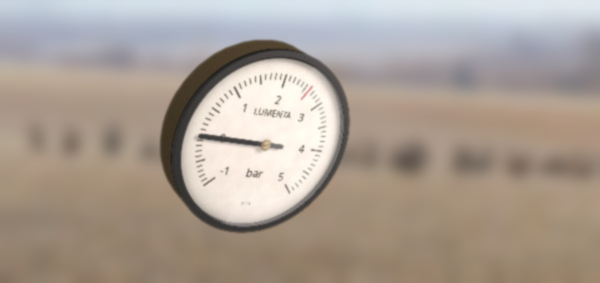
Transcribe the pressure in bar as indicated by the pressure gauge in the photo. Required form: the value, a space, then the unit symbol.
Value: 0 bar
